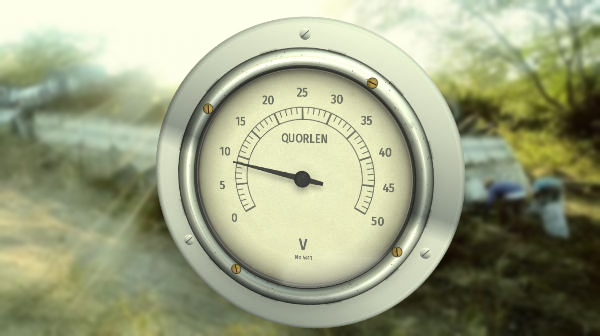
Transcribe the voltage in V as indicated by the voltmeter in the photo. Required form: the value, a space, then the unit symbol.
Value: 9 V
